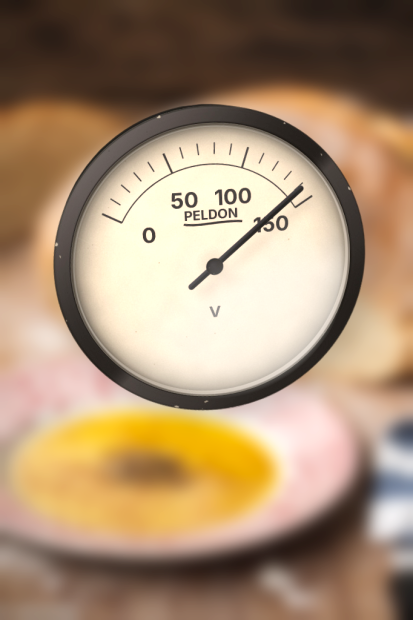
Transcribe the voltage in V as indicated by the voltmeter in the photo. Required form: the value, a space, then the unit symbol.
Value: 140 V
